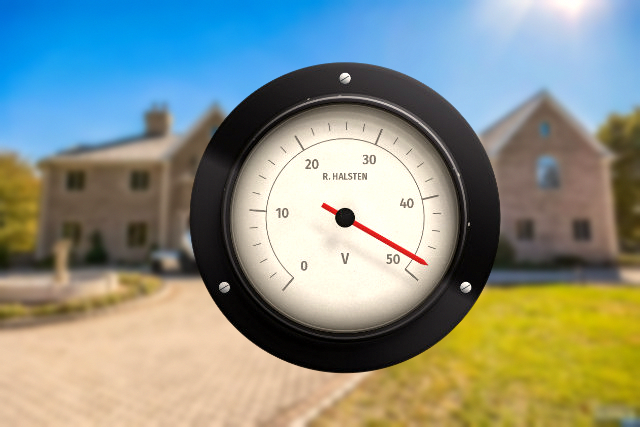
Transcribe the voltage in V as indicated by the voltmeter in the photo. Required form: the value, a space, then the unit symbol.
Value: 48 V
